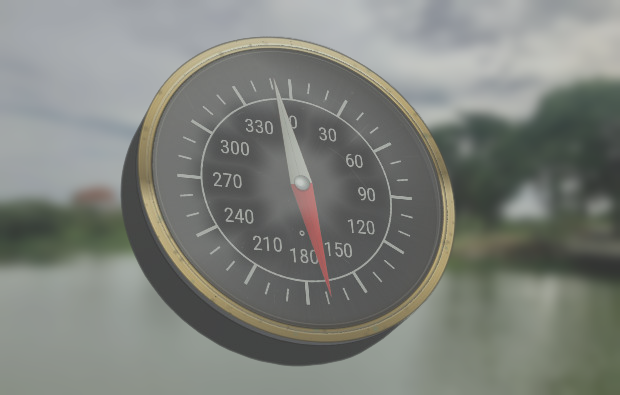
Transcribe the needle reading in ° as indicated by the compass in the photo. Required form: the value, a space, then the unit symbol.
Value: 170 °
